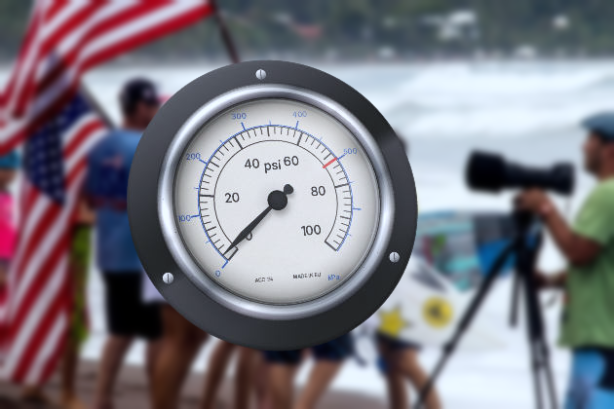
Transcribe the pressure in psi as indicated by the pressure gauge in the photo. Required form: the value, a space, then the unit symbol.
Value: 2 psi
